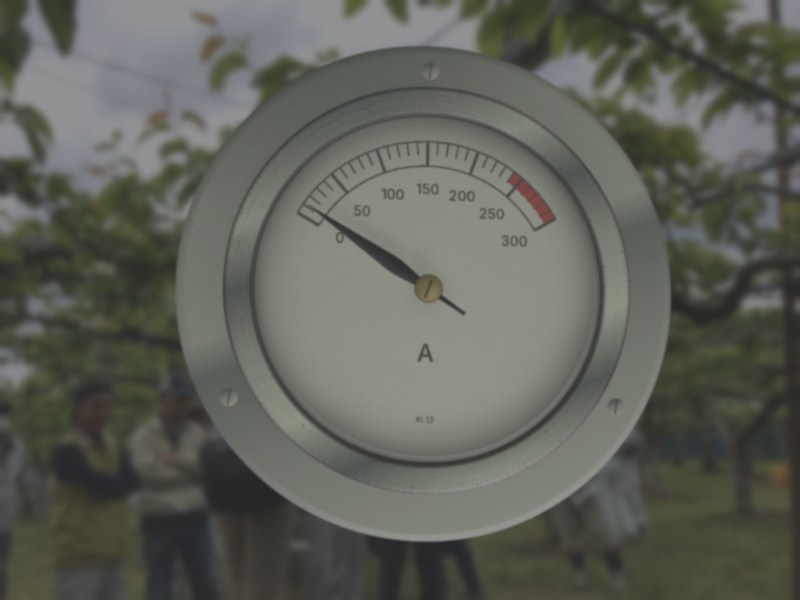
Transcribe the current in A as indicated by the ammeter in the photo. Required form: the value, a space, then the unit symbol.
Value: 10 A
